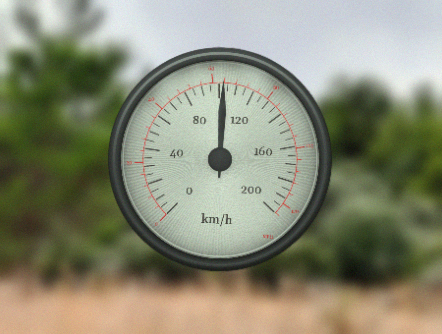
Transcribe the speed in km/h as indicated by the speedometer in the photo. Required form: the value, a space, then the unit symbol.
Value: 102.5 km/h
